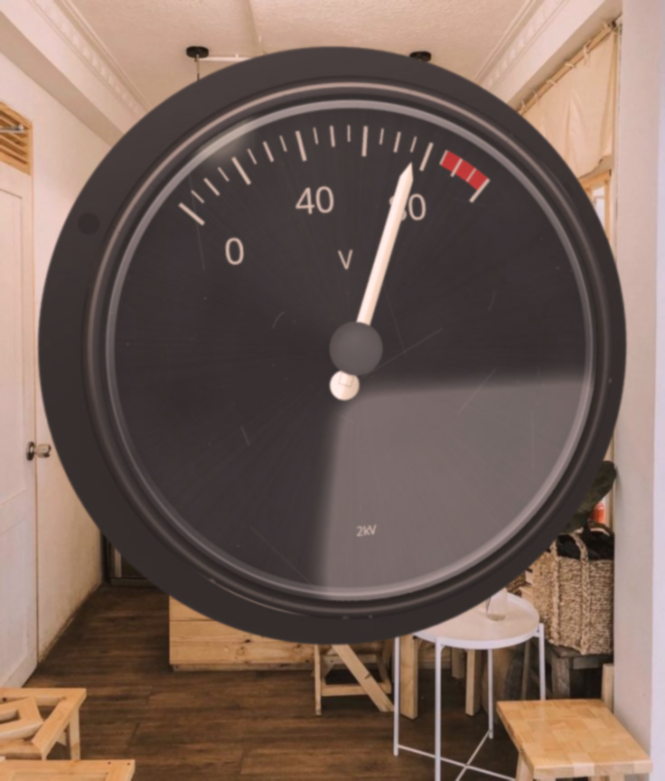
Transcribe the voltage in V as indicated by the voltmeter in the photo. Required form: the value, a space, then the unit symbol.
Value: 75 V
